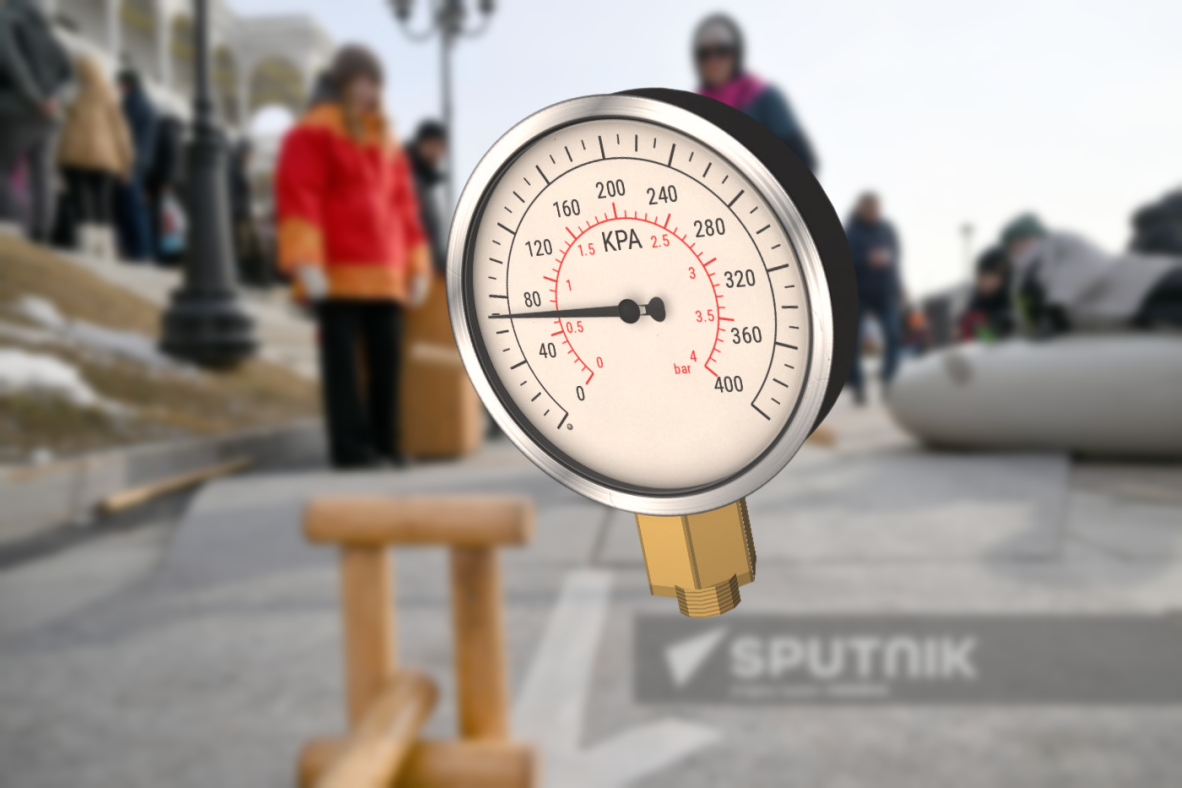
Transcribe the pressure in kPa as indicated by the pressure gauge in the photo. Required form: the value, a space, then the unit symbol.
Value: 70 kPa
